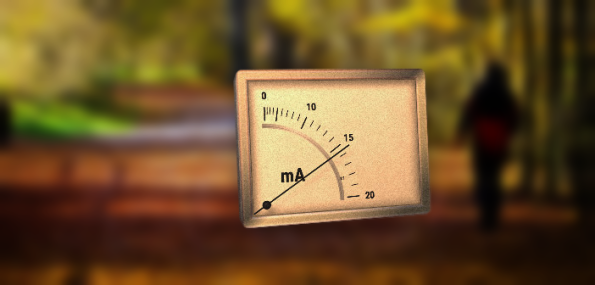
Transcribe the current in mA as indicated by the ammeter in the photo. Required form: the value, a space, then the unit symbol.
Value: 15.5 mA
